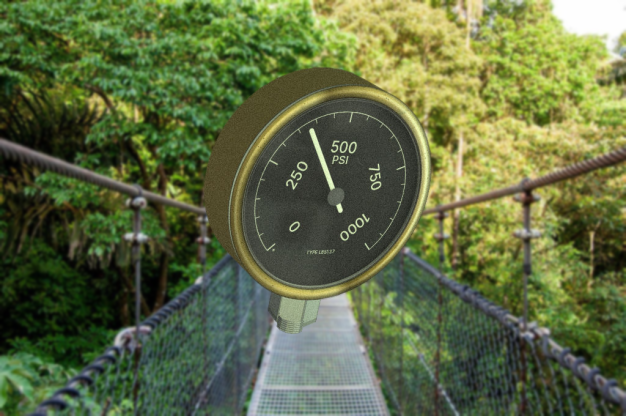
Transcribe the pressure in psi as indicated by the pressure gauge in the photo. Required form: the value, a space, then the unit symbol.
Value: 375 psi
